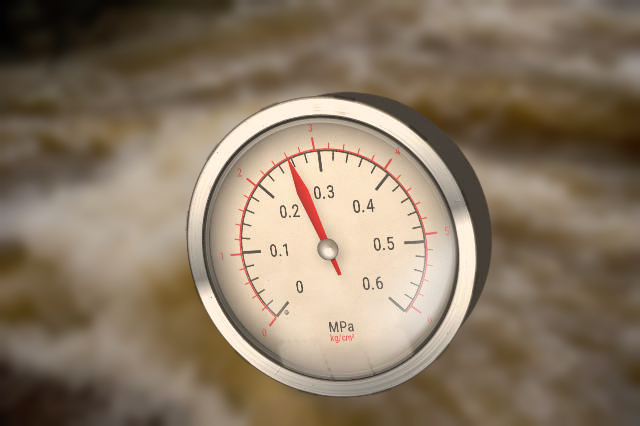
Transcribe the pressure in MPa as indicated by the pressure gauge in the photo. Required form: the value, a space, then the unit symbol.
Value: 0.26 MPa
